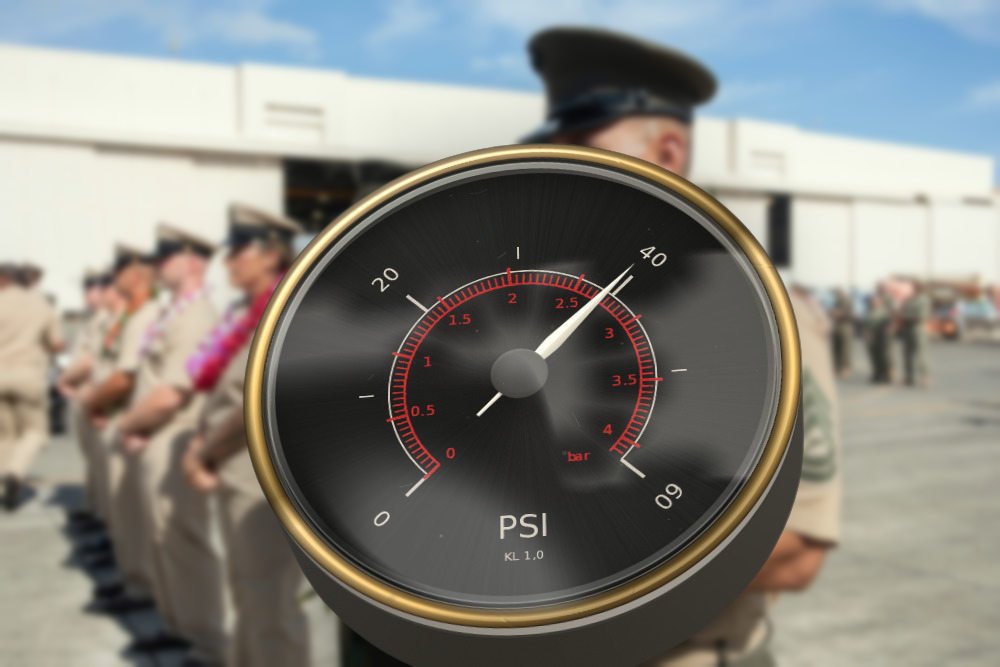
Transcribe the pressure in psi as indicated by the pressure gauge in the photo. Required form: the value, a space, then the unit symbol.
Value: 40 psi
